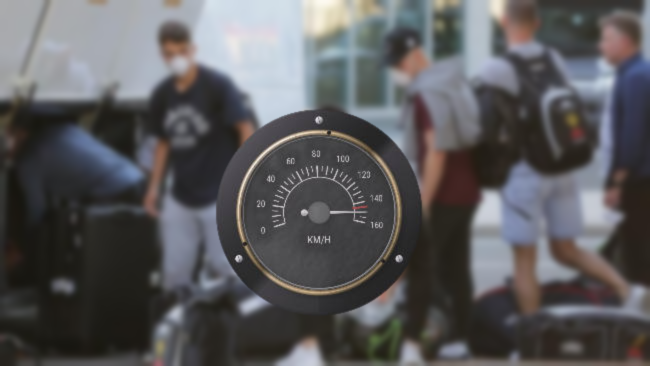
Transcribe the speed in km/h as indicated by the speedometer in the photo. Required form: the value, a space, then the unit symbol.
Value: 150 km/h
